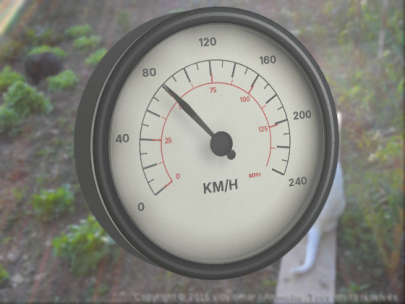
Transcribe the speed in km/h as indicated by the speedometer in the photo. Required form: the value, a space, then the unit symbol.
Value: 80 km/h
